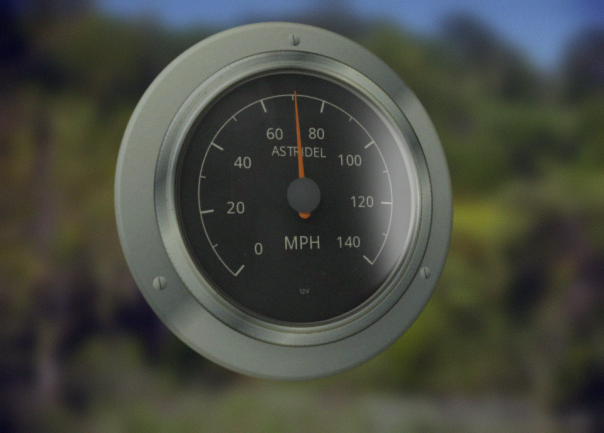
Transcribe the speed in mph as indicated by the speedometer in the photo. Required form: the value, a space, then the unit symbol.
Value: 70 mph
